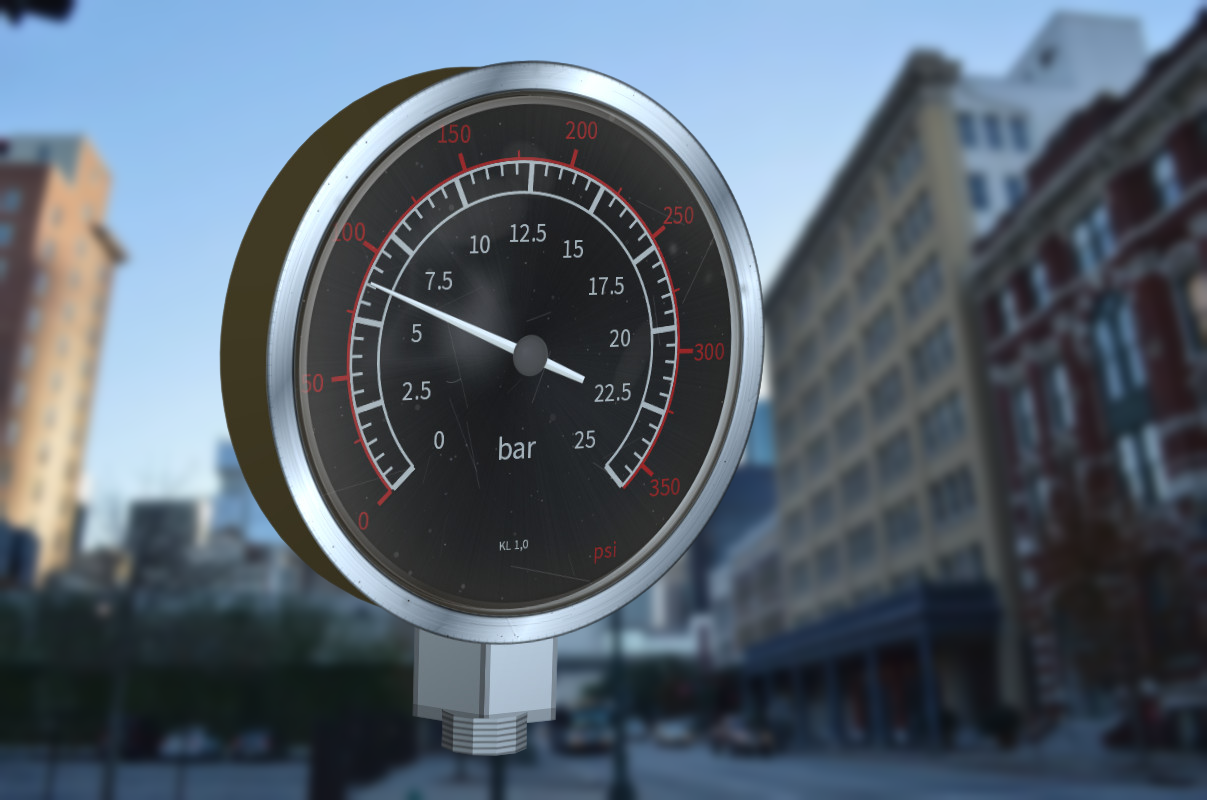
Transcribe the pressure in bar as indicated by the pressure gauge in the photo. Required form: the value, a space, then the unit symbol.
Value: 6 bar
